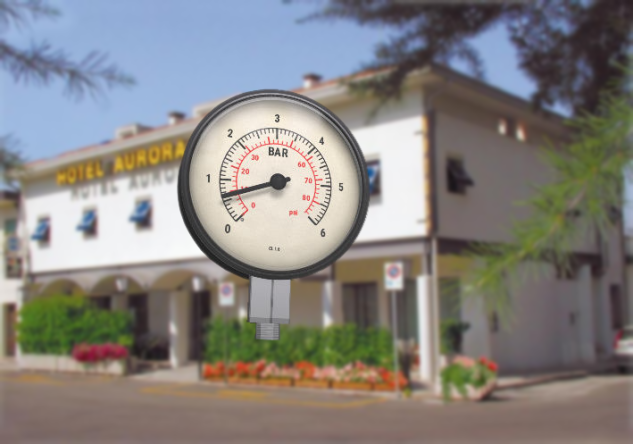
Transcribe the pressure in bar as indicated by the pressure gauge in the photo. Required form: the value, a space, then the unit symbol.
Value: 0.6 bar
